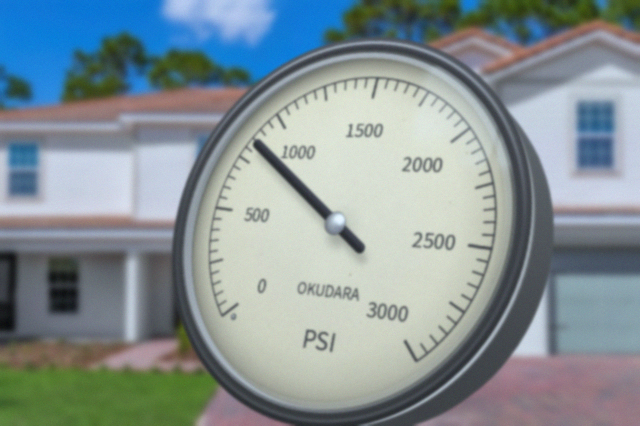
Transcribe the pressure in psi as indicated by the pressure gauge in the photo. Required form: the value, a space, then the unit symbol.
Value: 850 psi
